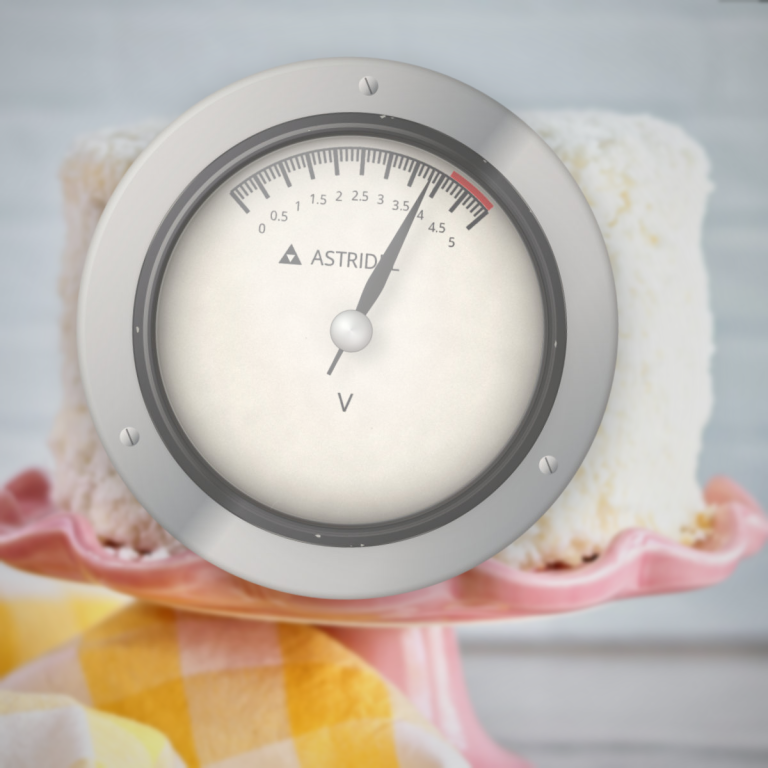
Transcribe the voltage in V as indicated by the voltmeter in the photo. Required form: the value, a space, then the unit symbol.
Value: 3.8 V
